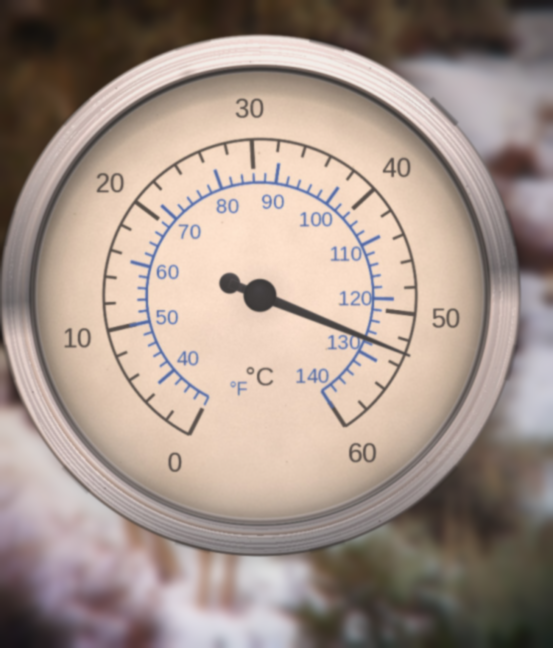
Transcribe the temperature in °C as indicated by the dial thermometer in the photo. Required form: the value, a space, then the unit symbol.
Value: 53 °C
